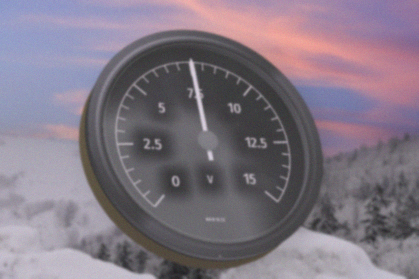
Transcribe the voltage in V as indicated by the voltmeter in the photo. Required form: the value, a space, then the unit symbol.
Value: 7.5 V
